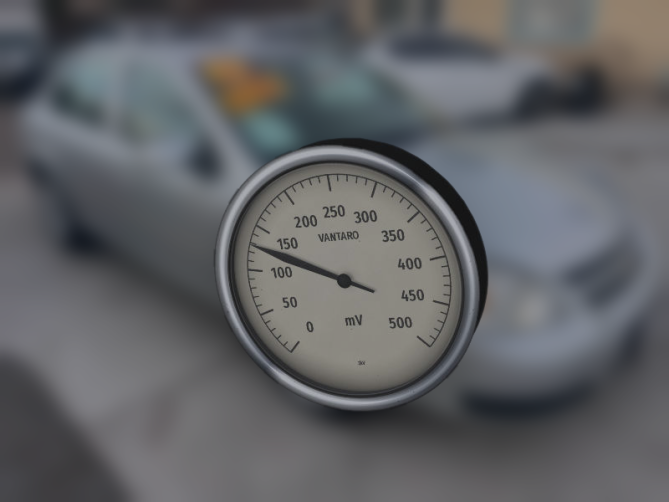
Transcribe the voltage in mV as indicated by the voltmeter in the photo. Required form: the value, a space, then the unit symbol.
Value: 130 mV
